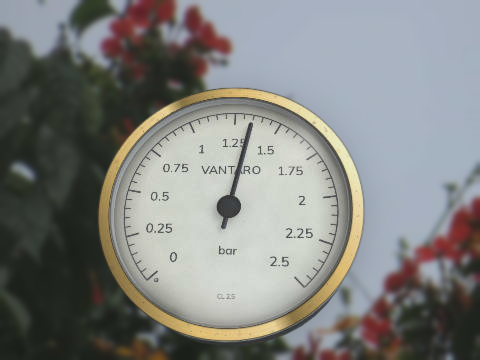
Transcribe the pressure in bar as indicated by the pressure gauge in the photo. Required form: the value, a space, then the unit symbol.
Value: 1.35 bar
